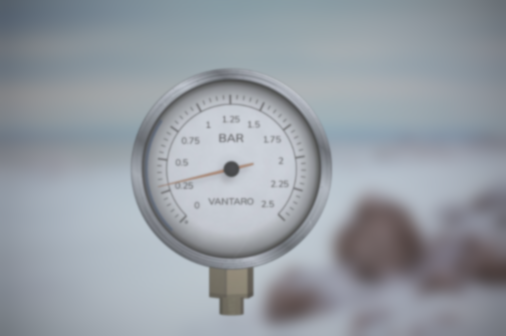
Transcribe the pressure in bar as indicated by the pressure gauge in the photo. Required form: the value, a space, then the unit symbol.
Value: 0.3 bar
